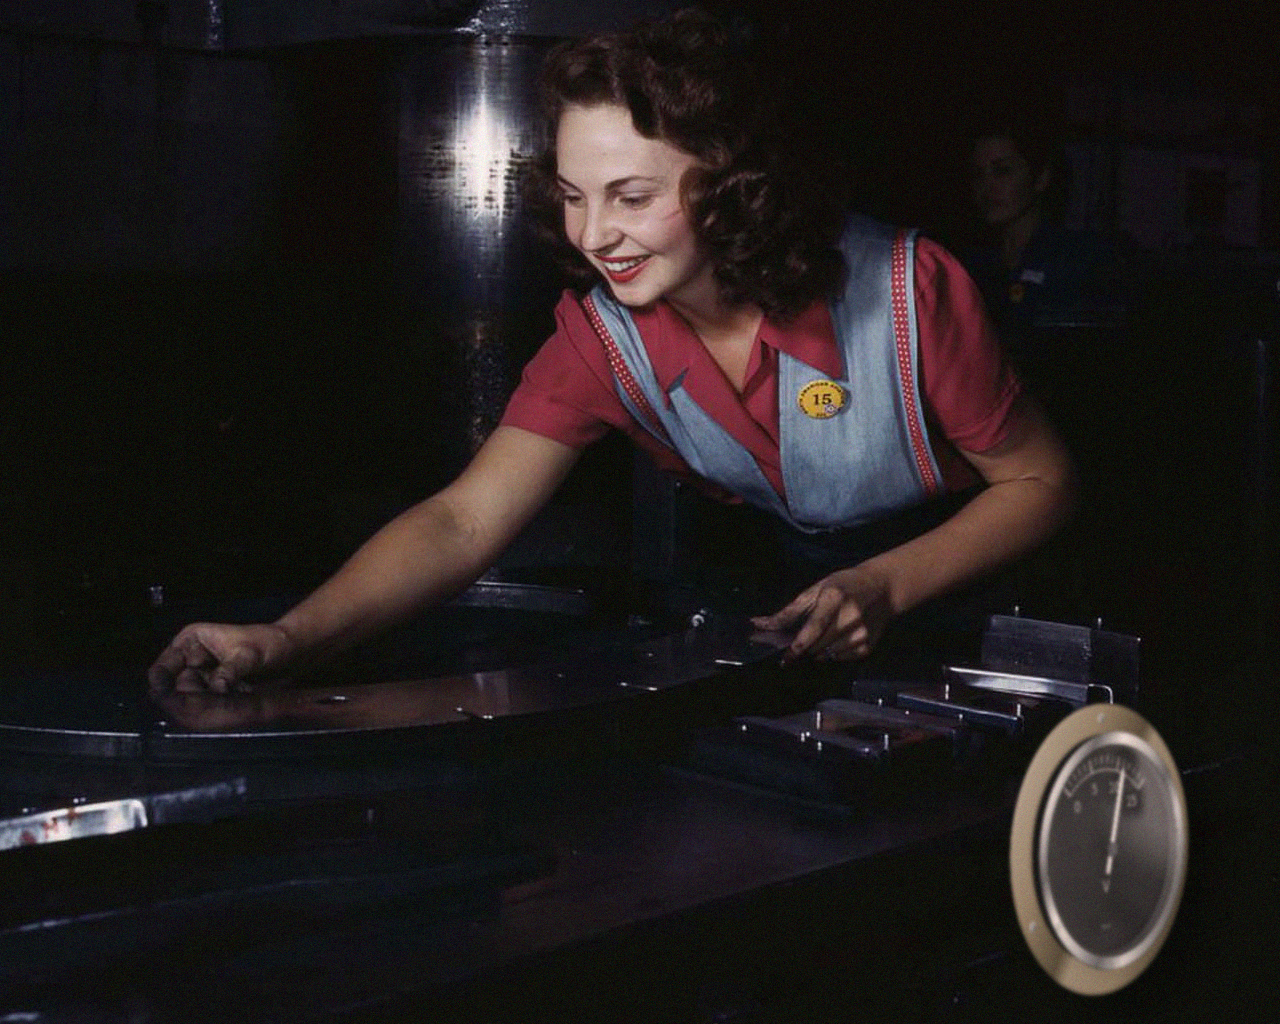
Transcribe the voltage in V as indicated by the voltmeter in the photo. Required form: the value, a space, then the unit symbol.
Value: 10 V
